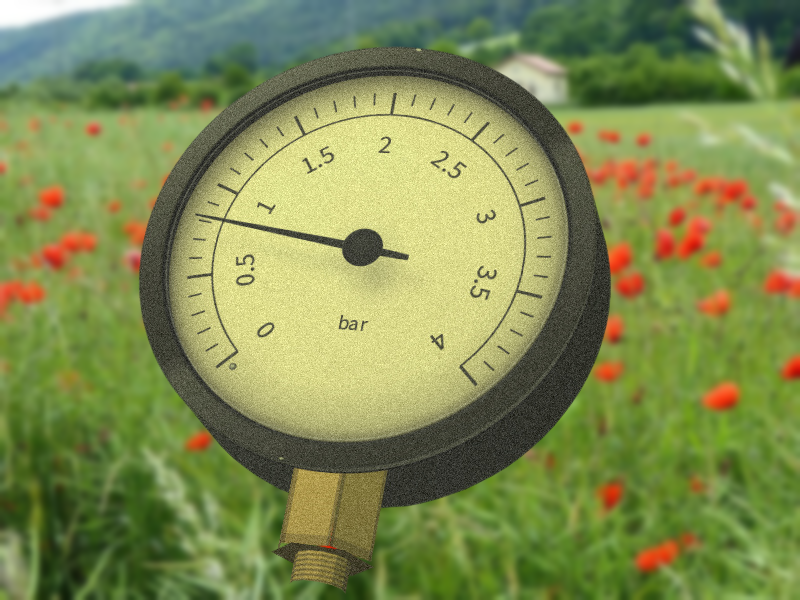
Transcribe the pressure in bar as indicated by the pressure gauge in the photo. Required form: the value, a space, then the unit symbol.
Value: 0.8 bar
